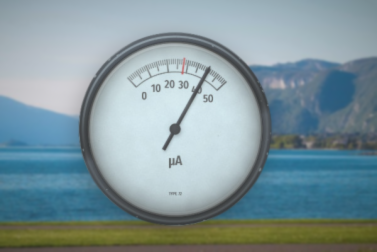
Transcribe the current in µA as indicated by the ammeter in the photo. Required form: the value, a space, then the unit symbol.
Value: 40 µA
